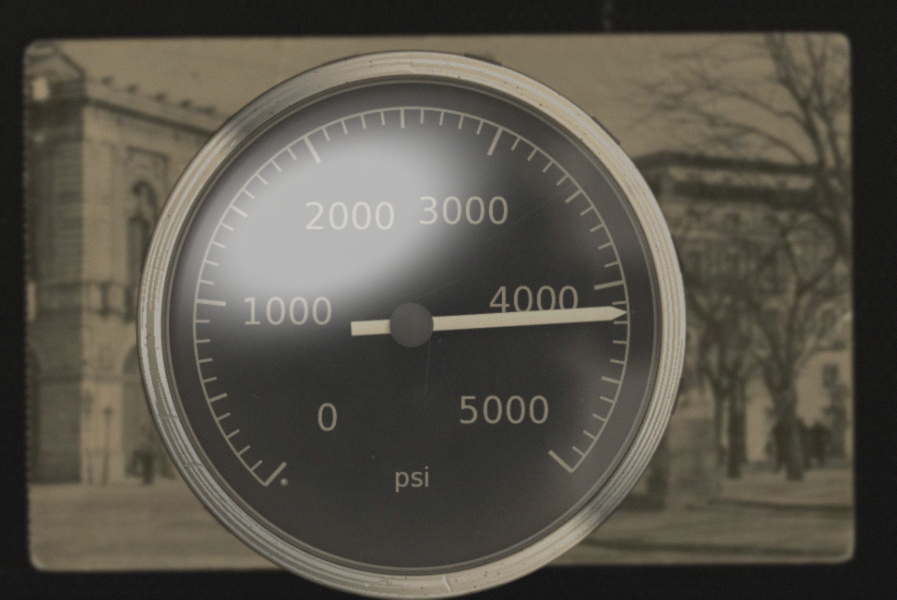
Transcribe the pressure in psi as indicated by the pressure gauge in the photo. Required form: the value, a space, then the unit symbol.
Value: 4150 psi
